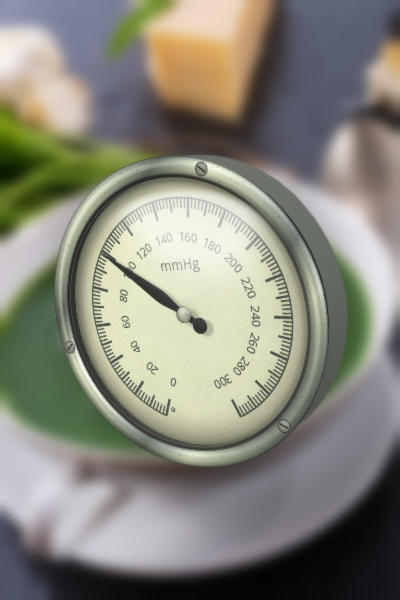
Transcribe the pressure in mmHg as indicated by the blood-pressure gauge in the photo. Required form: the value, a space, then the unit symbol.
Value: 100 mmHg
